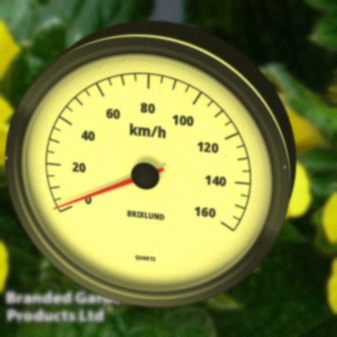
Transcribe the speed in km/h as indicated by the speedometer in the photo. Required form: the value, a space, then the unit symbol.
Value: 2.5 km/h
